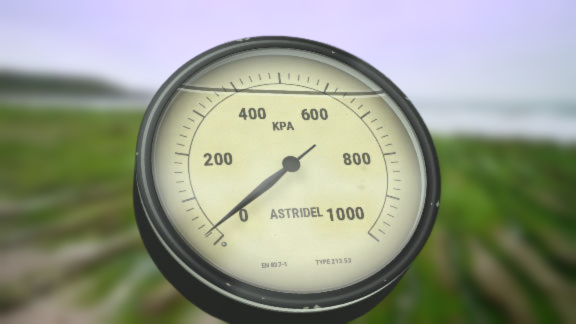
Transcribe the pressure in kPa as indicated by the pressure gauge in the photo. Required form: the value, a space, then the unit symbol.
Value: 20 kPa
